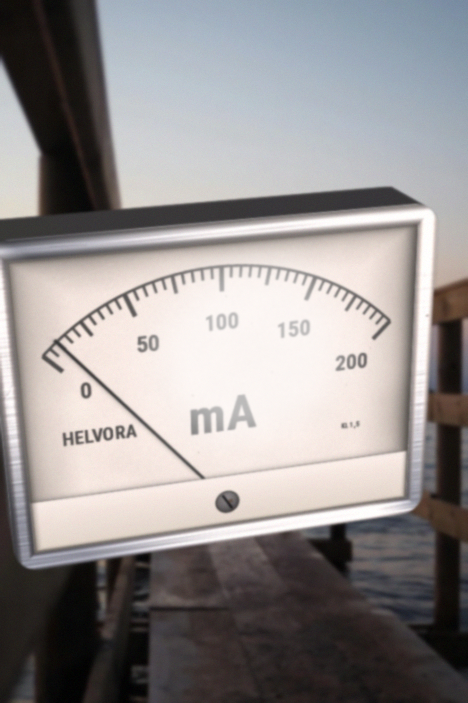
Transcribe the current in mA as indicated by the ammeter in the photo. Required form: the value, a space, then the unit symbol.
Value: 10 mA
